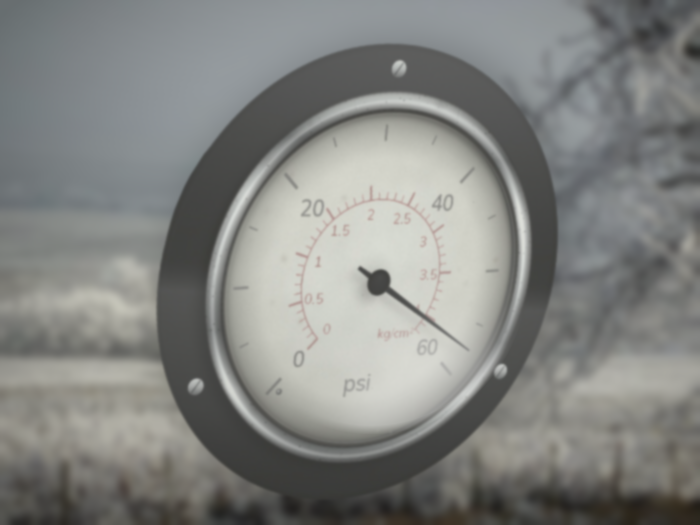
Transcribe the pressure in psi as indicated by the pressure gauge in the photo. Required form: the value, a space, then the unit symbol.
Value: 57.5 psi
